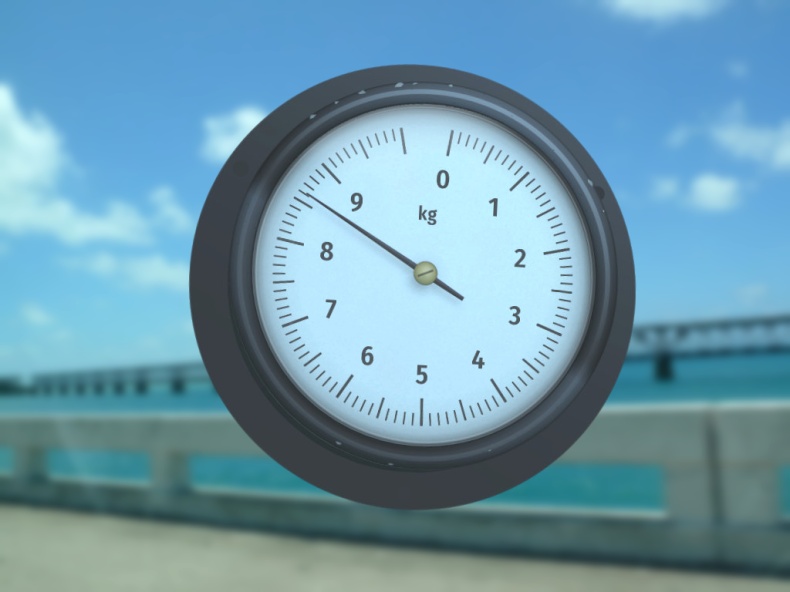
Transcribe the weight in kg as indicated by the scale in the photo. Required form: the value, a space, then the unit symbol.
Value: 8.6 kg
